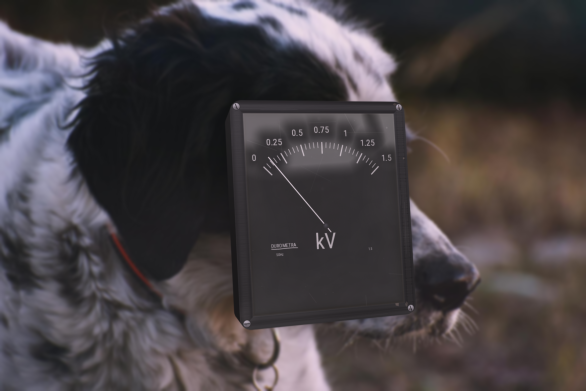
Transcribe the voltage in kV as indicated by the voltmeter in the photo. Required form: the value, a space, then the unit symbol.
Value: 0.1 kV
